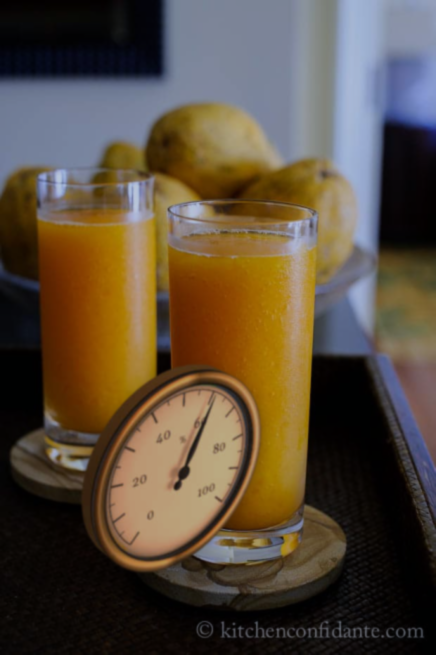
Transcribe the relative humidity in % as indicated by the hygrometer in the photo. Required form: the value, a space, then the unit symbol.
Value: 60 %
